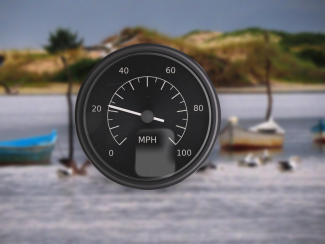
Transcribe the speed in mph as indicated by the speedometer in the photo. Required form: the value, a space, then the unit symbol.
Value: 22.5 mph
